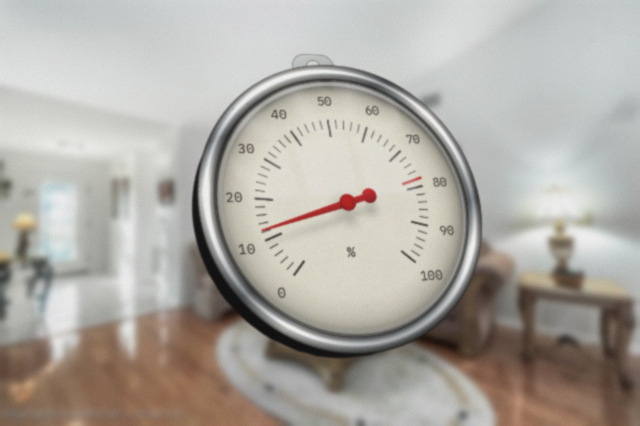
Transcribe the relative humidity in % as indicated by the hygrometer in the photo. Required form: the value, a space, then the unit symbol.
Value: 12 %
